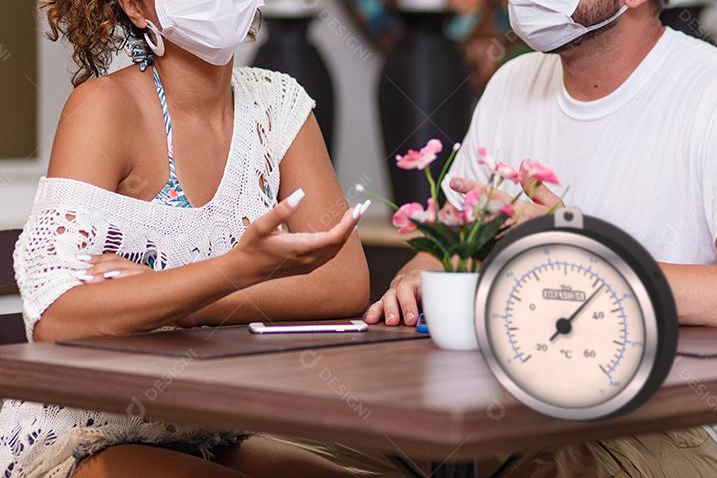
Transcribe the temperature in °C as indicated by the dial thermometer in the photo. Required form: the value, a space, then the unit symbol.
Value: 32 °C
